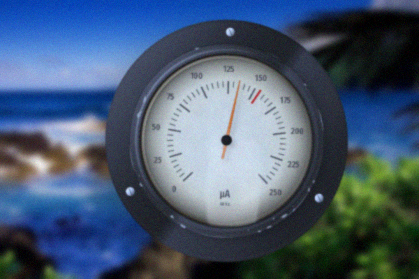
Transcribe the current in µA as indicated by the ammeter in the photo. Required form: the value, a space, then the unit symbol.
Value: 135 µA
